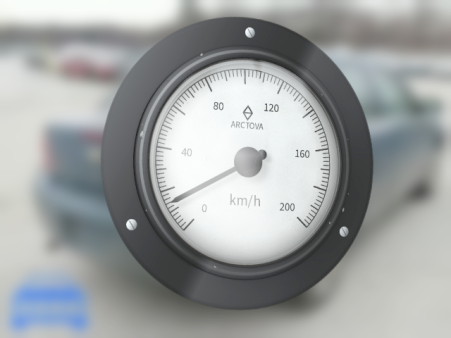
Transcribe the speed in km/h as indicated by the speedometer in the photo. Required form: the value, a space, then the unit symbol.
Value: 14 km/h
